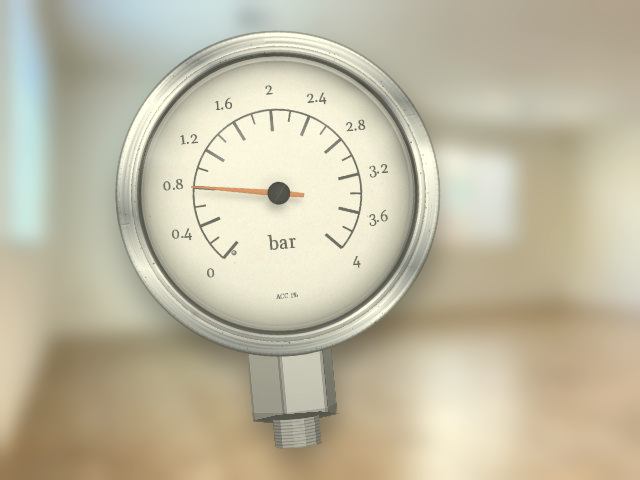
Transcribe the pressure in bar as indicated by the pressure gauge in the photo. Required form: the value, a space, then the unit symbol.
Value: 0.8 bar
